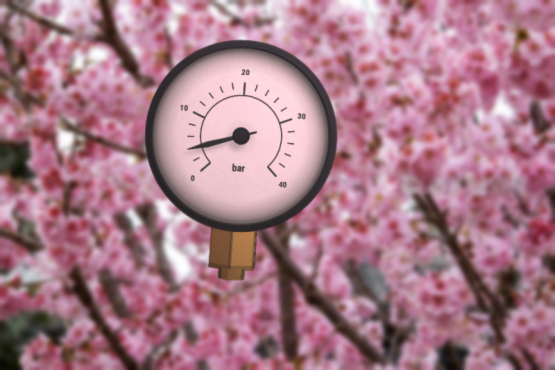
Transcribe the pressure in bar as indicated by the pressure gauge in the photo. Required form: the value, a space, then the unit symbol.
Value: 4 bar
